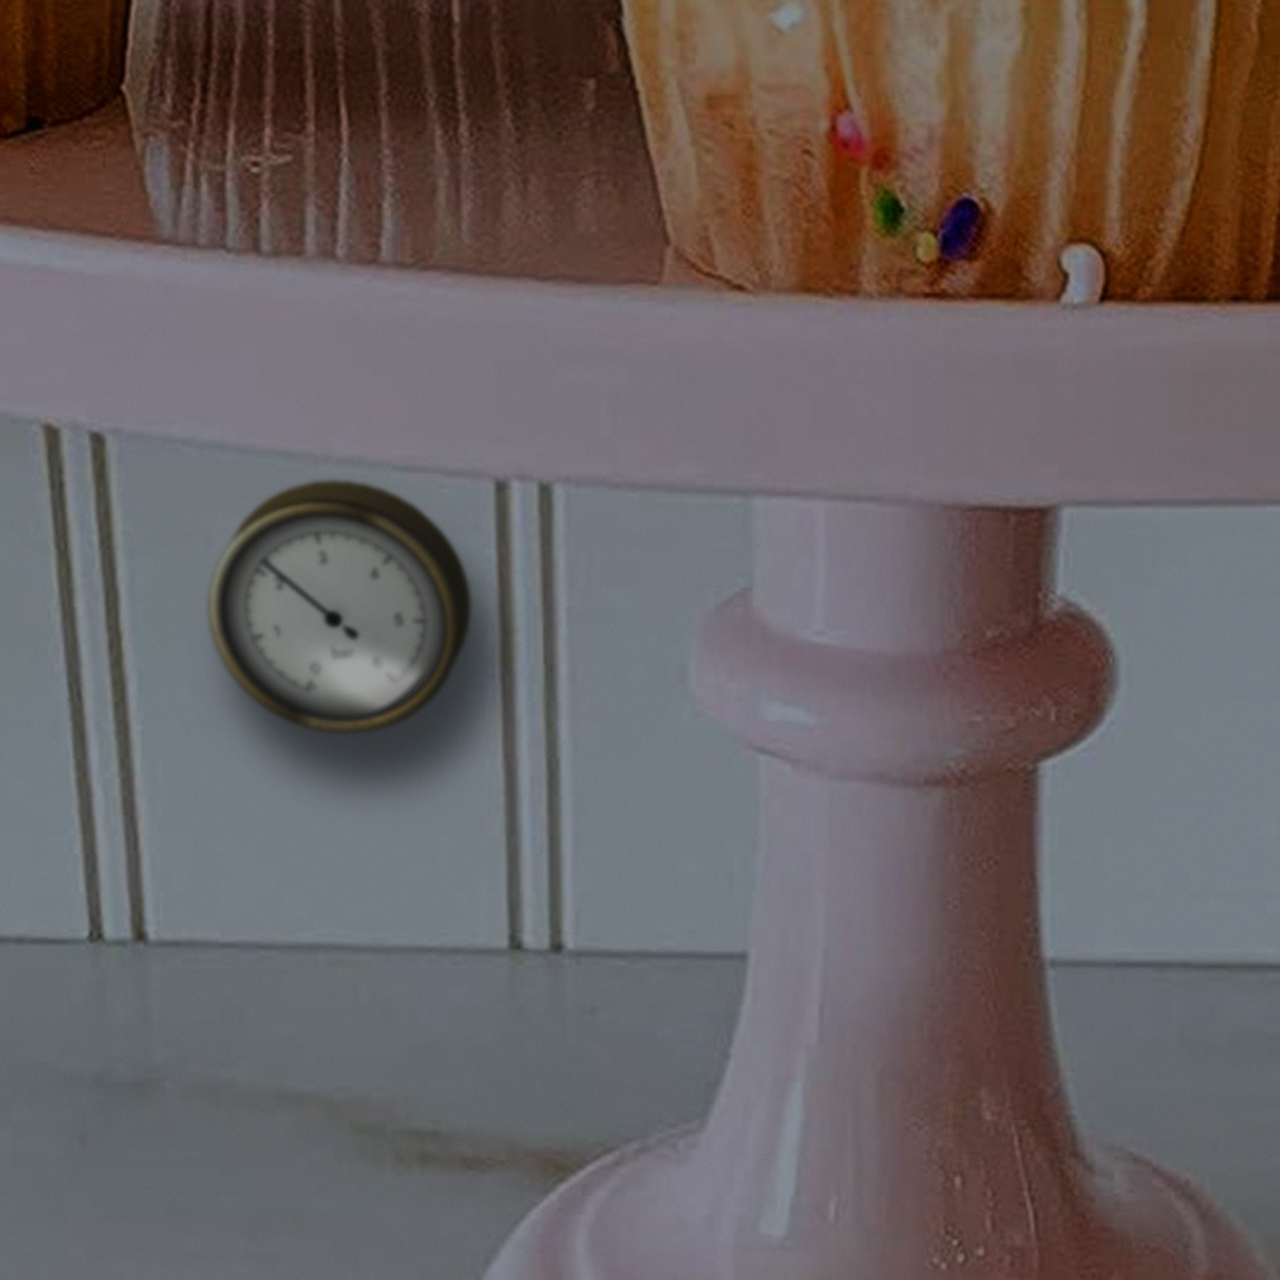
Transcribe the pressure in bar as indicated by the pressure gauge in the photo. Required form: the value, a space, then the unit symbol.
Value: 2.2 bar
